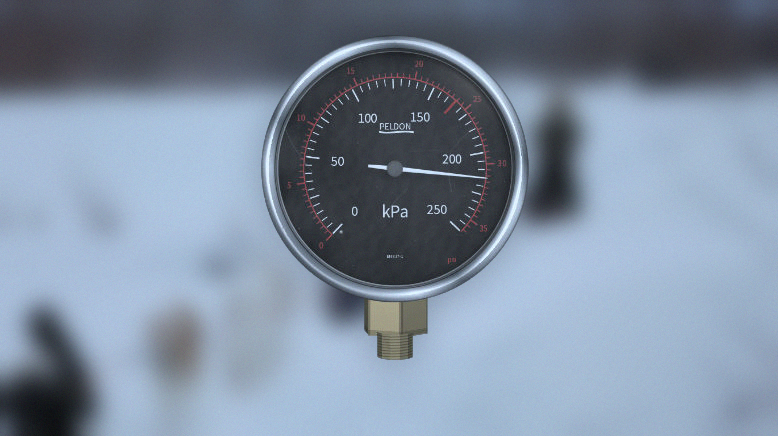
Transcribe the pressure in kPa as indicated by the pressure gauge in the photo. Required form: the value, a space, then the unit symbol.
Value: 215 kPa
